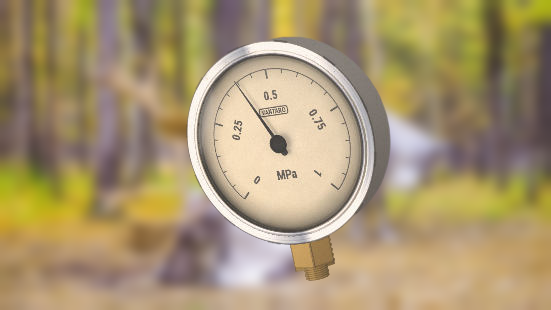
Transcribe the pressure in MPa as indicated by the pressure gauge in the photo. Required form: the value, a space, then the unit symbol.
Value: 0.4 MPa
